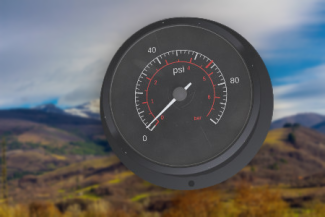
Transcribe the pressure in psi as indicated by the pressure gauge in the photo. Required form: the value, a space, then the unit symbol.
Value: 2 psi
